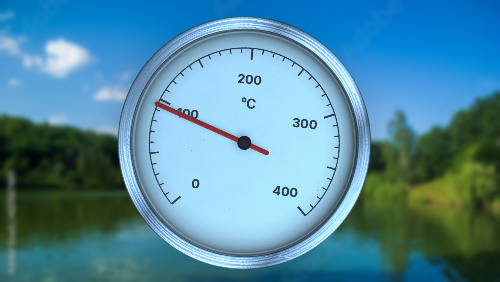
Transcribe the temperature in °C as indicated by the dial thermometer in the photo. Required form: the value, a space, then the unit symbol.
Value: 95 °C
